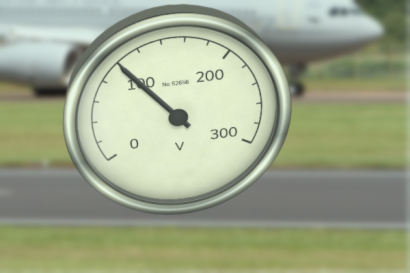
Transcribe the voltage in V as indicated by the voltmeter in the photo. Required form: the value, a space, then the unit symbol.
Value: 100 V
